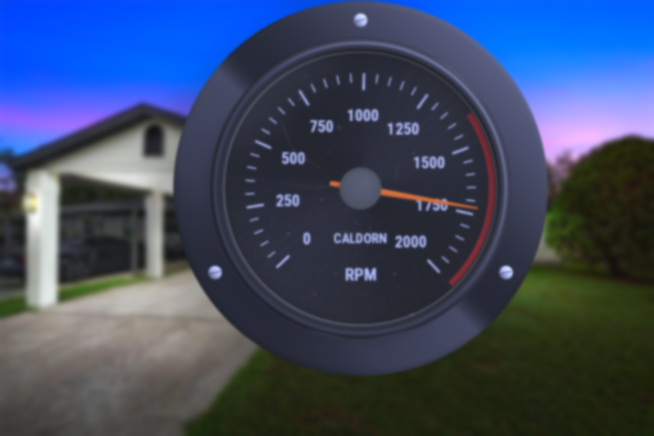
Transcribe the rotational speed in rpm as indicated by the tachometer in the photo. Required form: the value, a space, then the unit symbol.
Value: 1725 rpm
